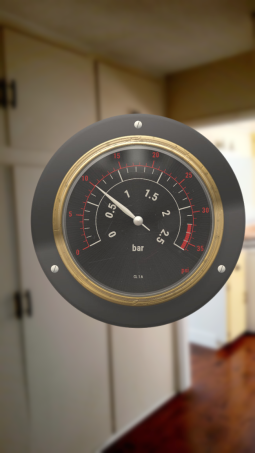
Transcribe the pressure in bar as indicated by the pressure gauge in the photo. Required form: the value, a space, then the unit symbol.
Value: 0.7 bar
